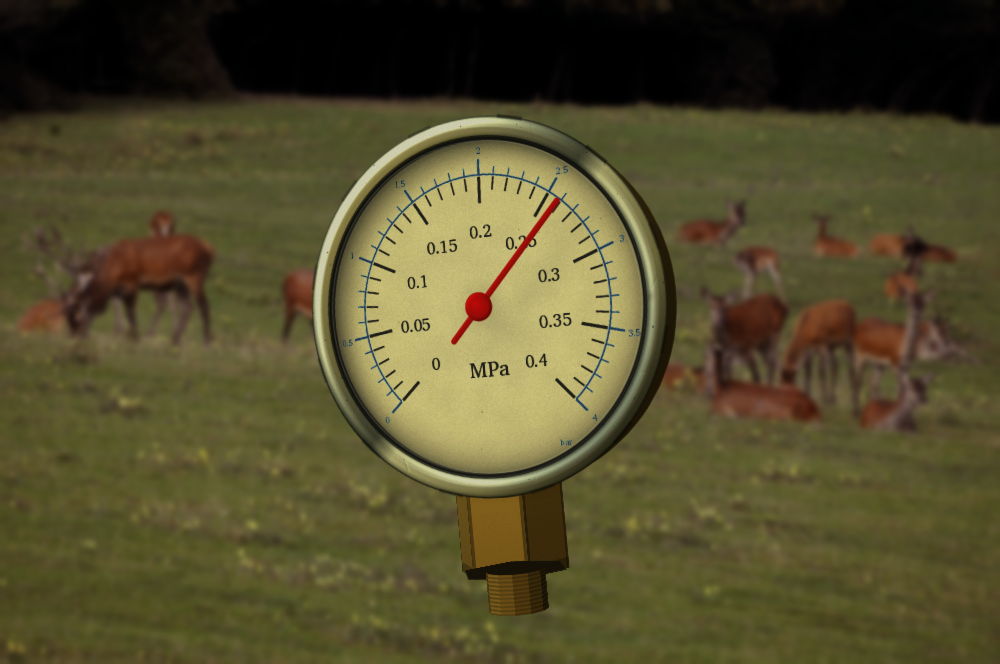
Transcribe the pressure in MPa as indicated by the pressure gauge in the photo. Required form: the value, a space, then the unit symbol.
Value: 0.26 MPa
